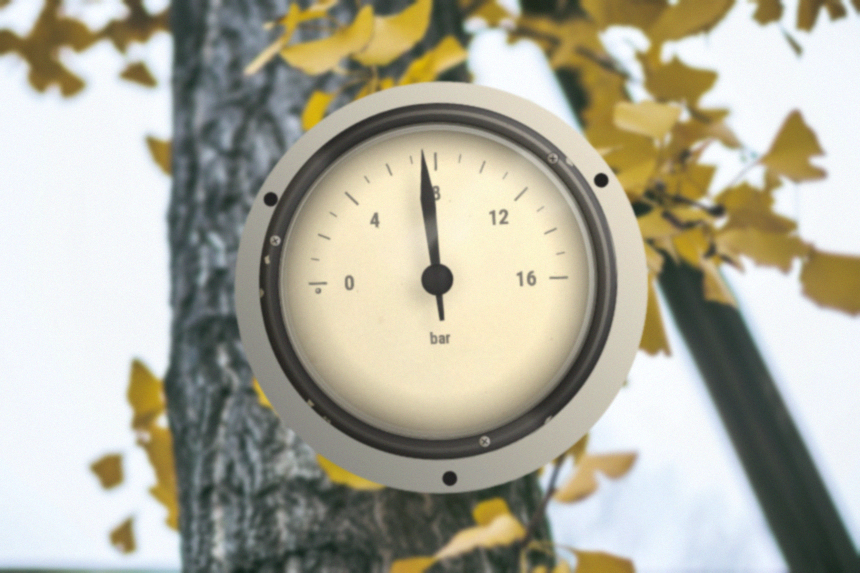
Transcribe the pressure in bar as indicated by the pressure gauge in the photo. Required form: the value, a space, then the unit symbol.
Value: 7.5 bar
